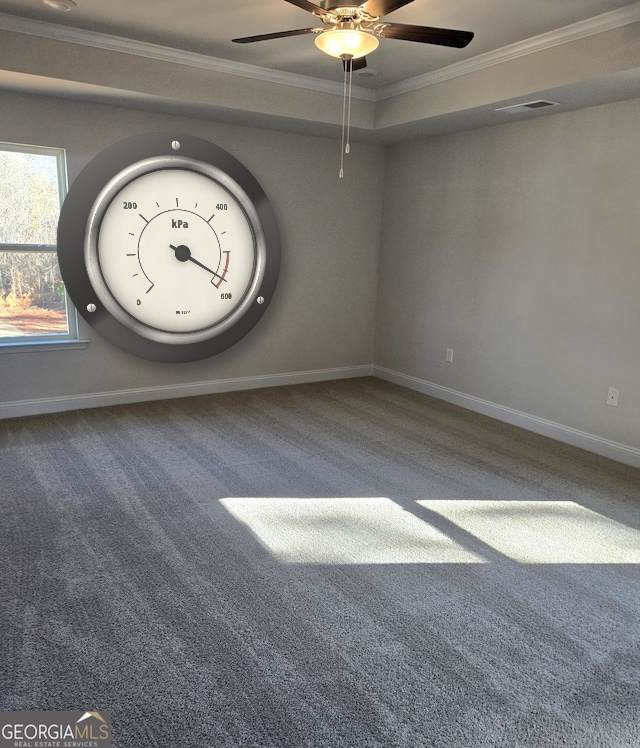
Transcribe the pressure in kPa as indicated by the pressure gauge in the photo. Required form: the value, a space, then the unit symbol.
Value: 575 kPa
